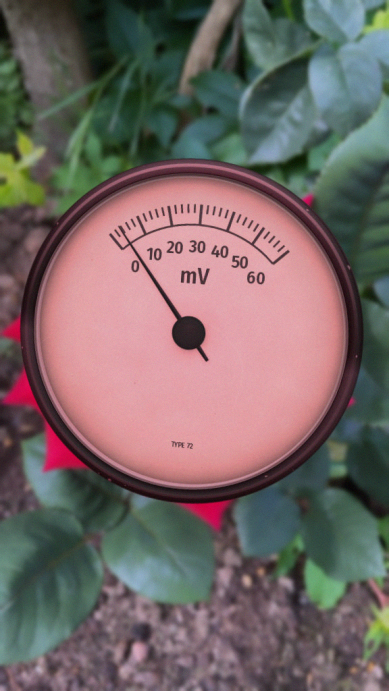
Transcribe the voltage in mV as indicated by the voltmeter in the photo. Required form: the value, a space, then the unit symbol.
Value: 4 mV
